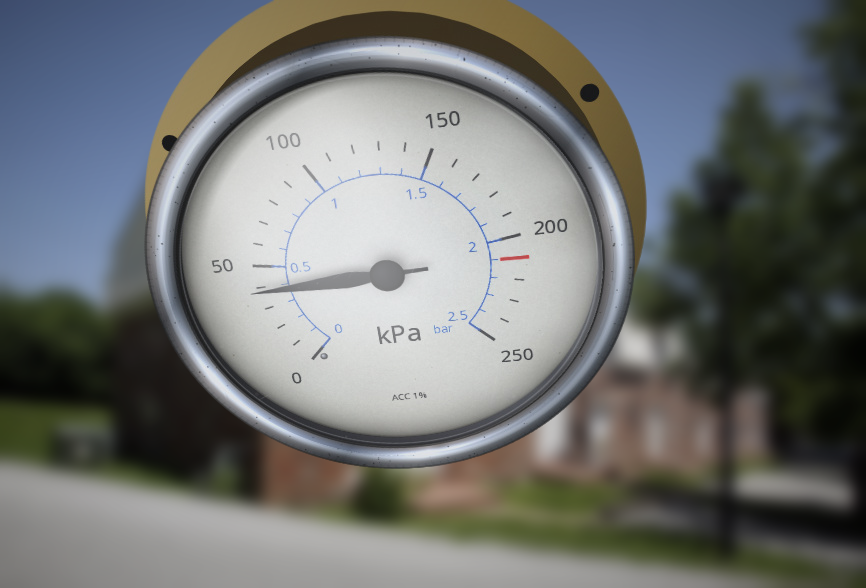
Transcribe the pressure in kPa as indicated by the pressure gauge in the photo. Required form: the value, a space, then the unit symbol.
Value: 40 kPa
